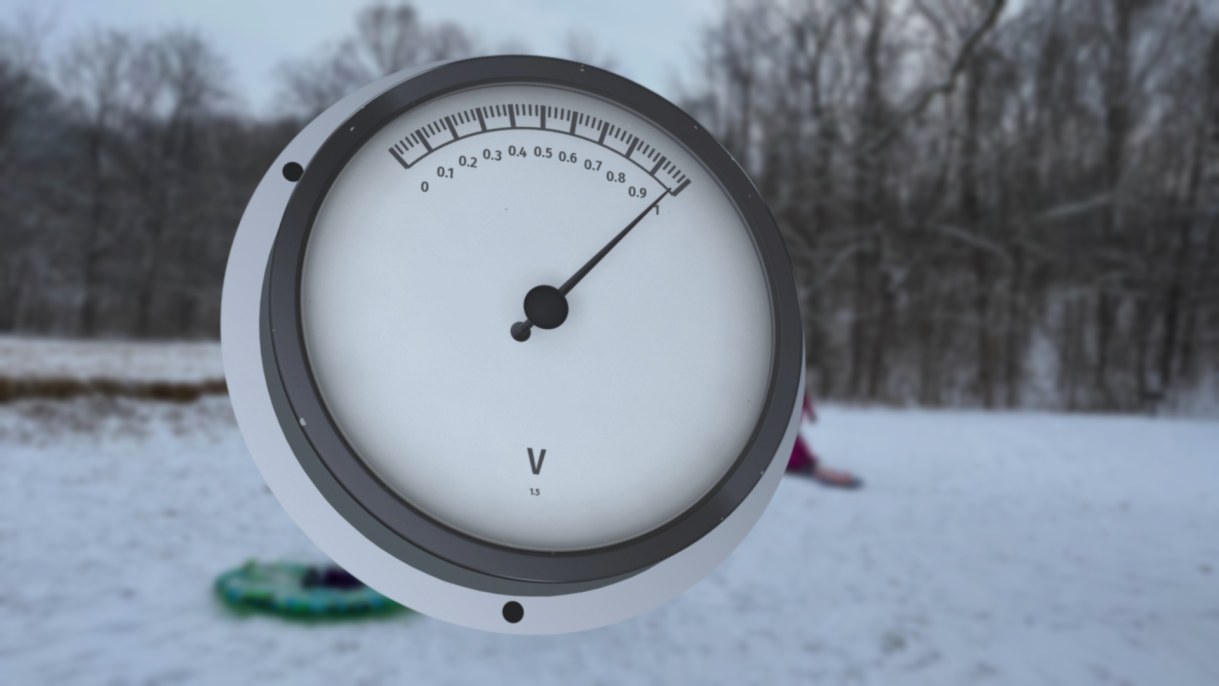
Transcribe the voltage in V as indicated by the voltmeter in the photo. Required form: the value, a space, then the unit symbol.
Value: 0.98 V
